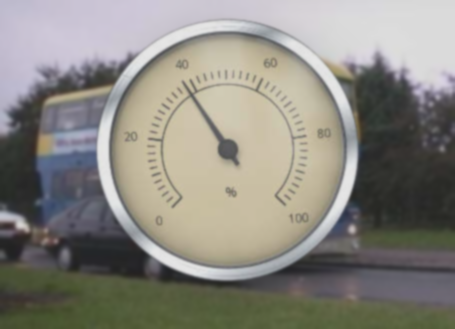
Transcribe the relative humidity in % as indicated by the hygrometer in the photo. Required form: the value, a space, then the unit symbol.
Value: 38 %
